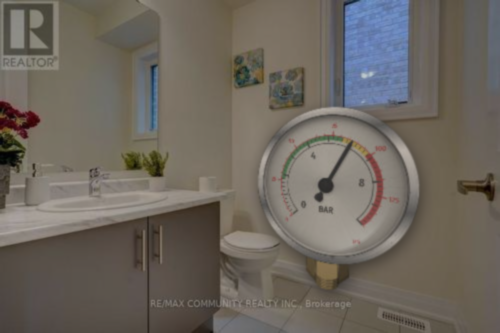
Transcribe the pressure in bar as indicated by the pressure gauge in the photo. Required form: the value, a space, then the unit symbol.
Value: 6 bar
